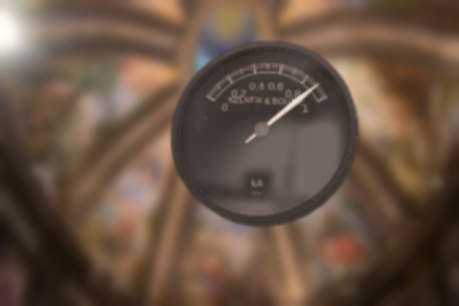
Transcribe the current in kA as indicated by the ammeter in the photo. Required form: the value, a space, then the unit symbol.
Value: 0.9 kA
